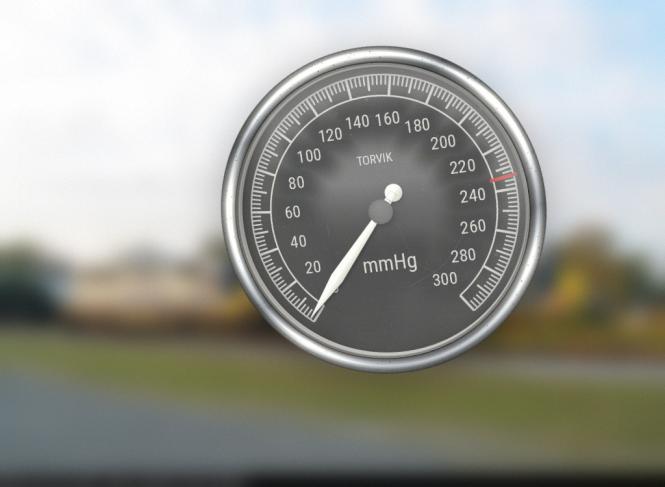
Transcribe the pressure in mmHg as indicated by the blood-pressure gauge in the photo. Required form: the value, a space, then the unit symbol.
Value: 2 mmHg
